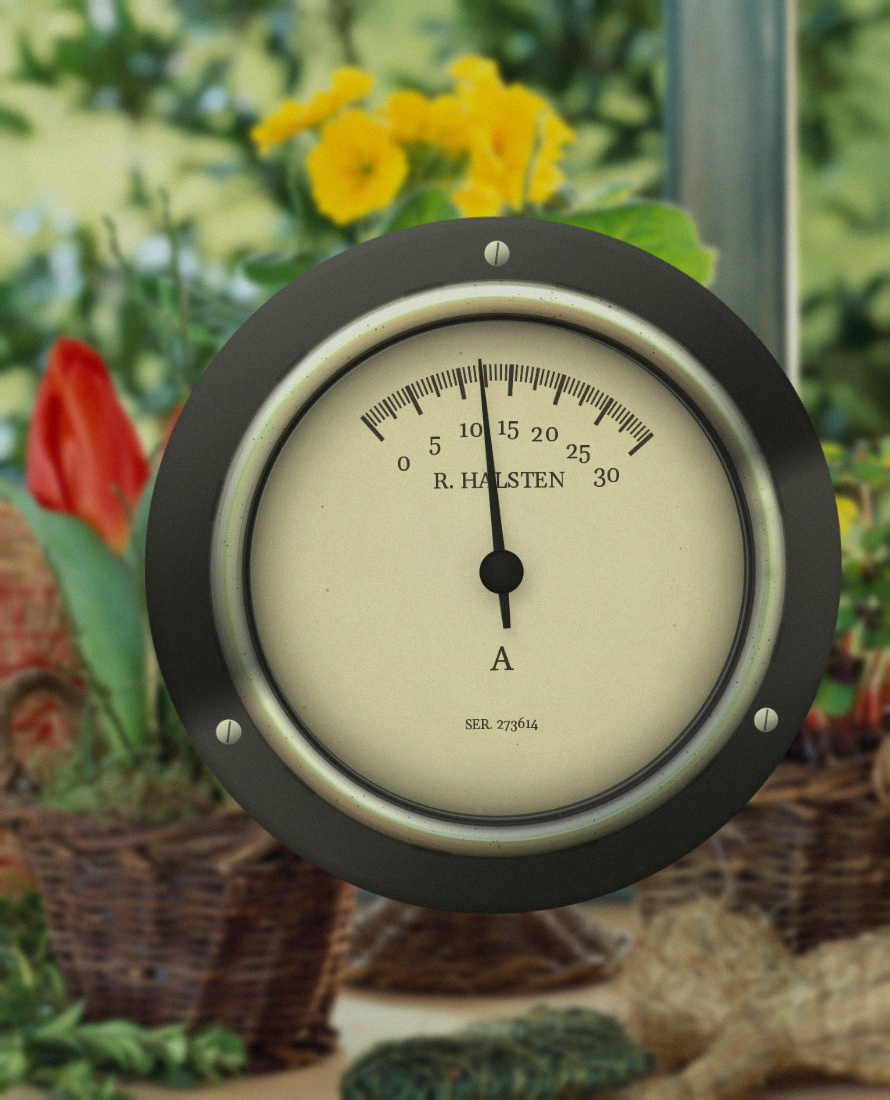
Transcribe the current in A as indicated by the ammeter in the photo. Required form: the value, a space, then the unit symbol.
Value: 12 A
